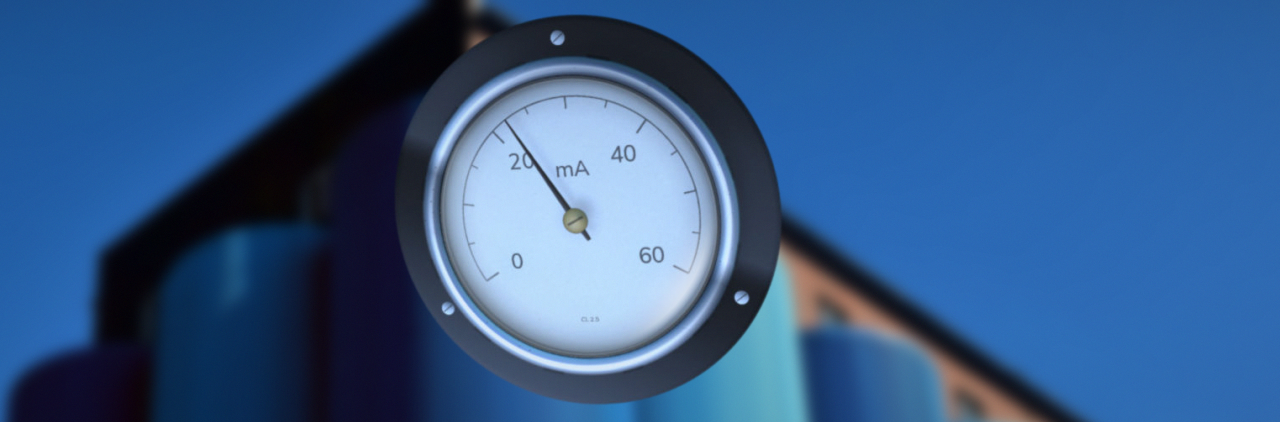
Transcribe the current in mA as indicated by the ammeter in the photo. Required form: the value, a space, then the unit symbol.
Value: 22.5 mA
